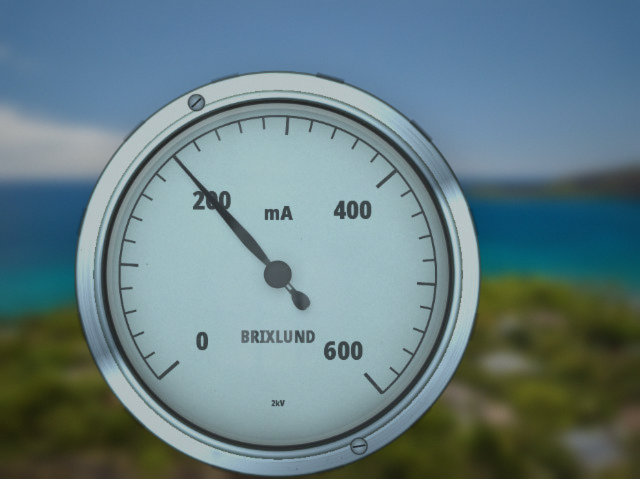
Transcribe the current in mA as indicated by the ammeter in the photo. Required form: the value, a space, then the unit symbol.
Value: 200 mA
